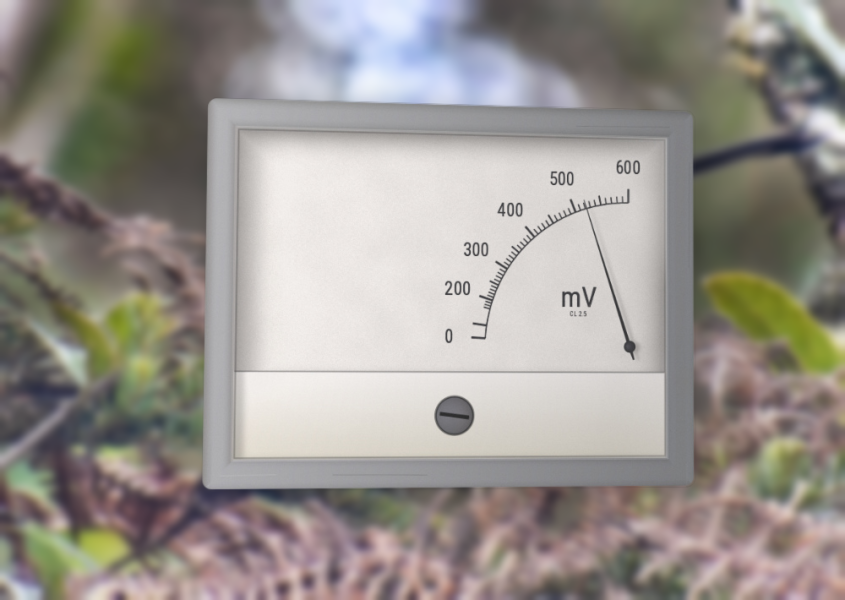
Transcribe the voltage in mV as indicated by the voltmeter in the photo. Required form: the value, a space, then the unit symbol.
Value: 520 mV
